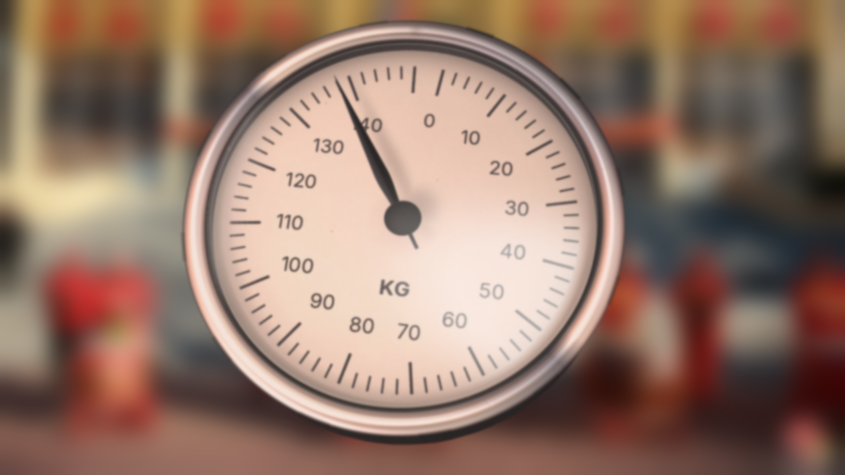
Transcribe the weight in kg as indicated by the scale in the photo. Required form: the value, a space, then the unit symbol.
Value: 138 kg
